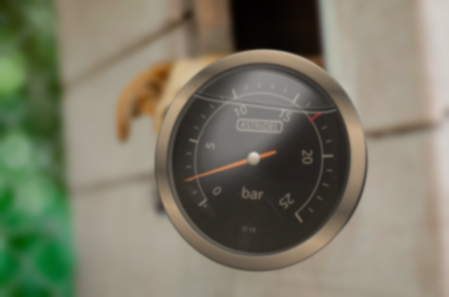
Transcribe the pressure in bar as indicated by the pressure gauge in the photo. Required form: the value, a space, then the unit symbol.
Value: 2 bar
